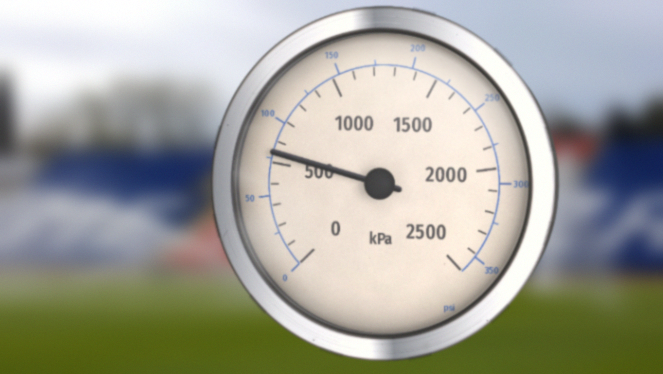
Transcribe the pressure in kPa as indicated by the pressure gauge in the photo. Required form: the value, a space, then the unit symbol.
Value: 550 kPa
